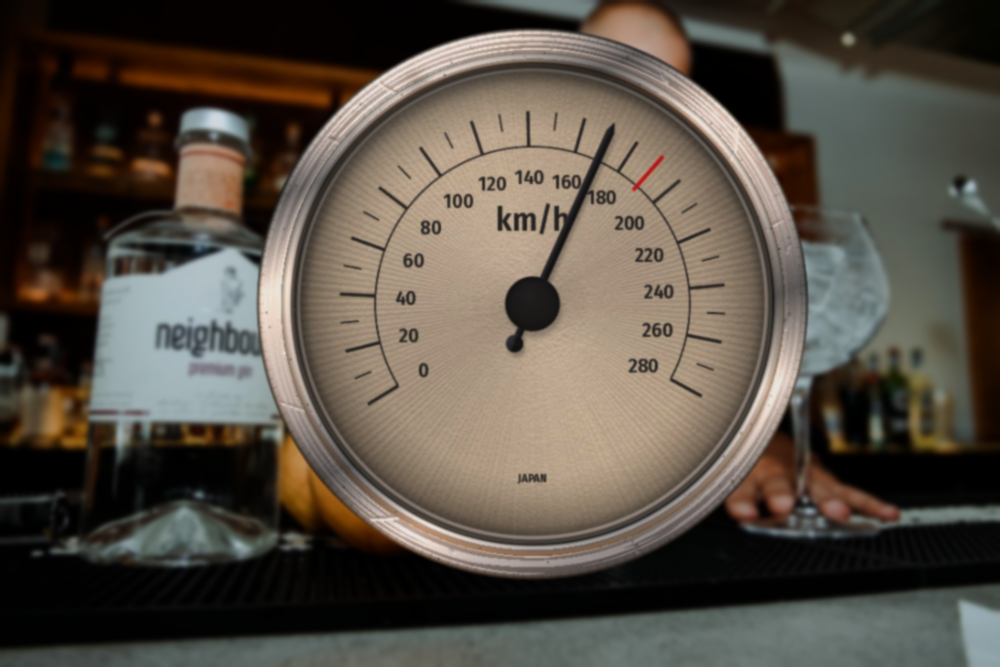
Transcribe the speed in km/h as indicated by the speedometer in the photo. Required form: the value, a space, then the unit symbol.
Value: 170 km/h
